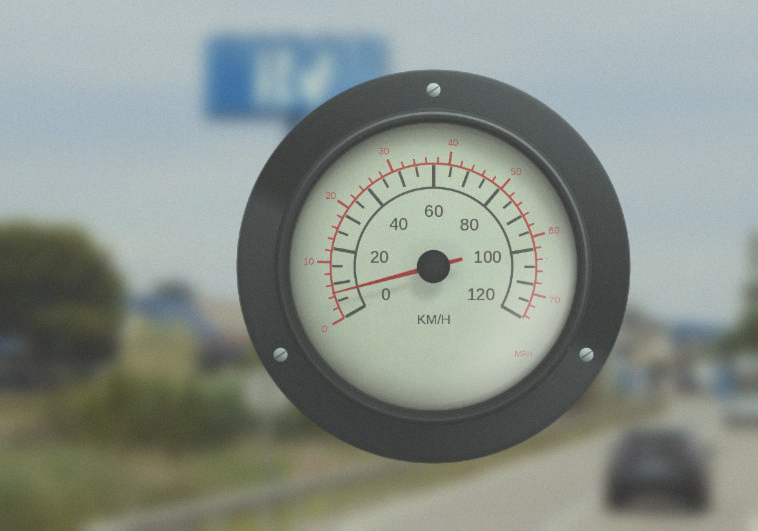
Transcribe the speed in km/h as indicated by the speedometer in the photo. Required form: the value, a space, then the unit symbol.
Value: 7.5 km/h
